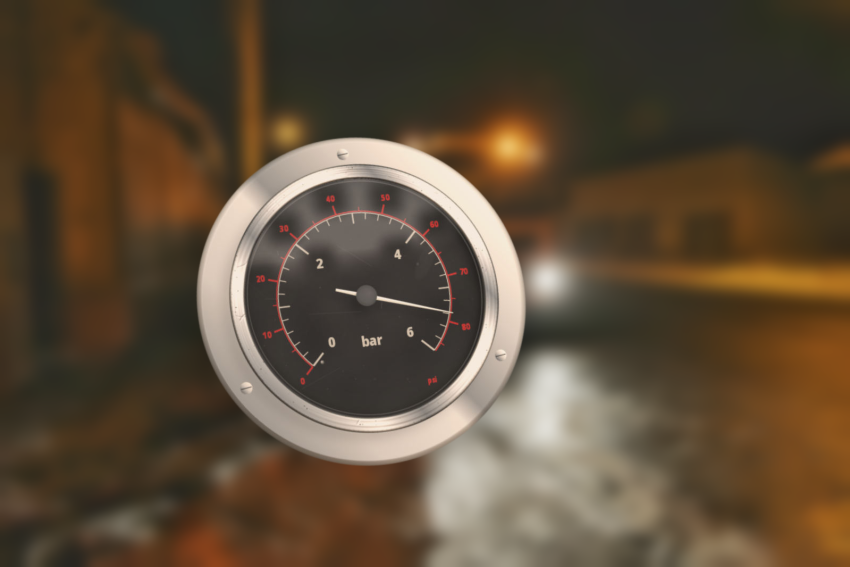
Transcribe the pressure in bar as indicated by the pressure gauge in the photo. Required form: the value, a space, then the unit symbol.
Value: 5.4 bar
